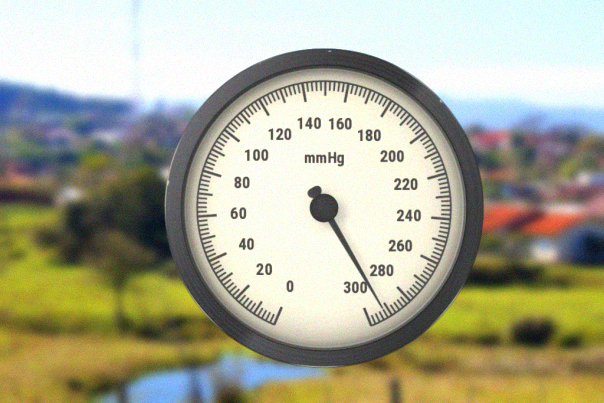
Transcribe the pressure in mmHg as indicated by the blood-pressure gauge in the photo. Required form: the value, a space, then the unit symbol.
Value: 292 mmHg
